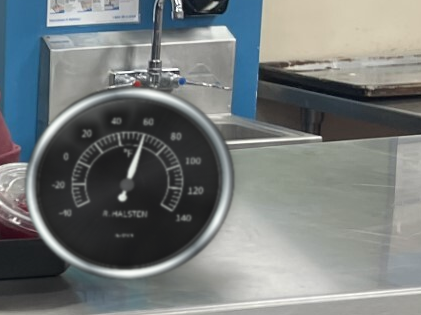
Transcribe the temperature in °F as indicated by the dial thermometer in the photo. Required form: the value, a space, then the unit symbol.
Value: 60 °F
